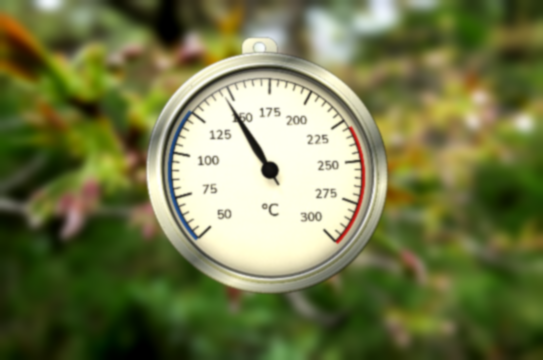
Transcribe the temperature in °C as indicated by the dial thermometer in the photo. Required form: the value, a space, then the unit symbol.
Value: 145 °C
